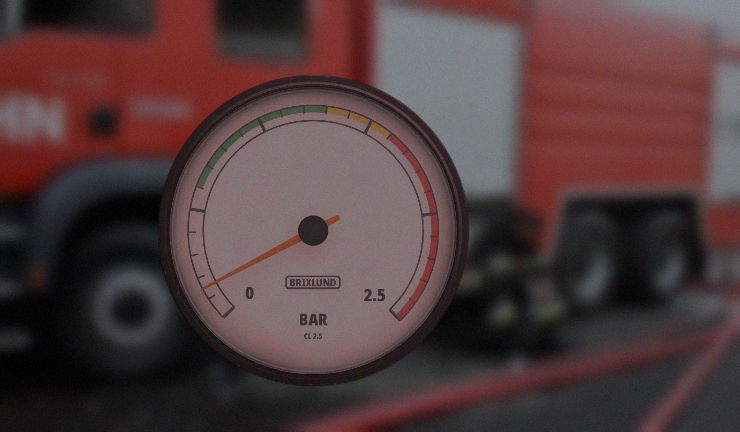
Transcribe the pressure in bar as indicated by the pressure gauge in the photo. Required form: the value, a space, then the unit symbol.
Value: 0.15 bar
